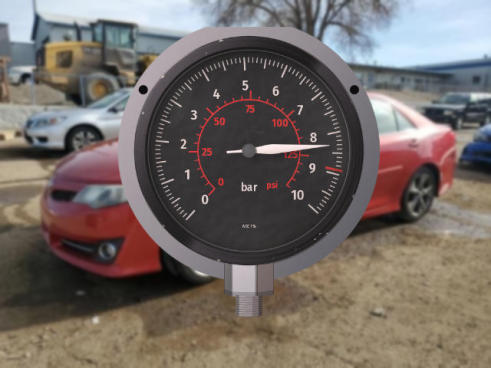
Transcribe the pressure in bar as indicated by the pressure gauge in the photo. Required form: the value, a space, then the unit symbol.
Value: 8.3 bar
